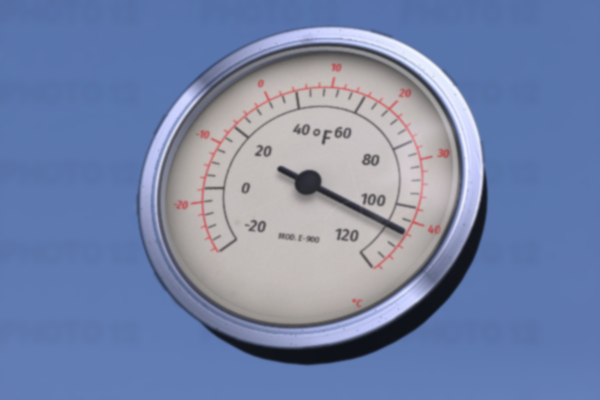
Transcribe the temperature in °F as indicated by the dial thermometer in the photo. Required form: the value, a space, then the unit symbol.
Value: 108 °F
